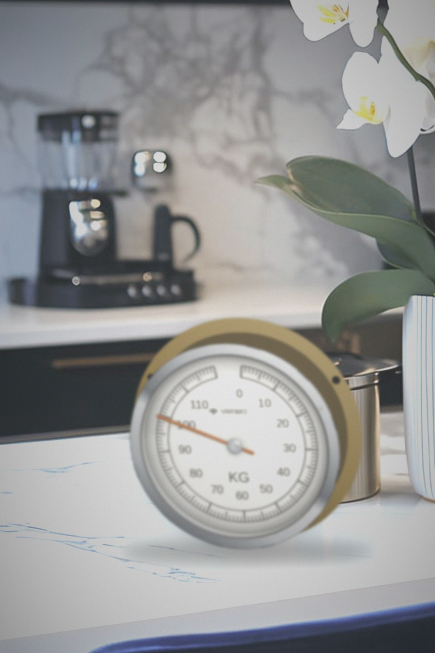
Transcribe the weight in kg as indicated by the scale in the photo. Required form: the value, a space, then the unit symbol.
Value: 100 kg
